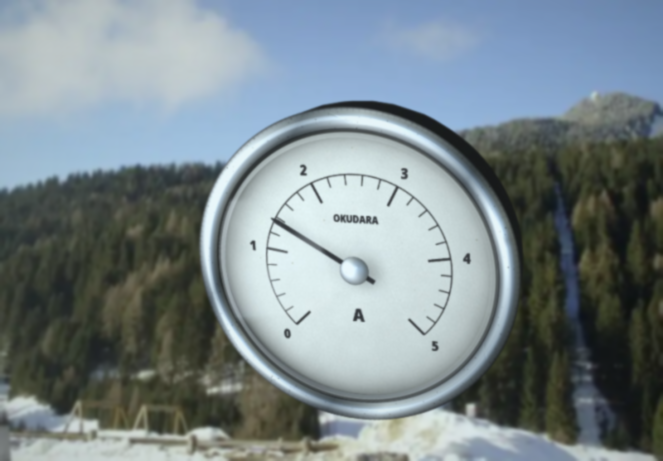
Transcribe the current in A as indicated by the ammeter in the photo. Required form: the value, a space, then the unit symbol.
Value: 1.4 A
